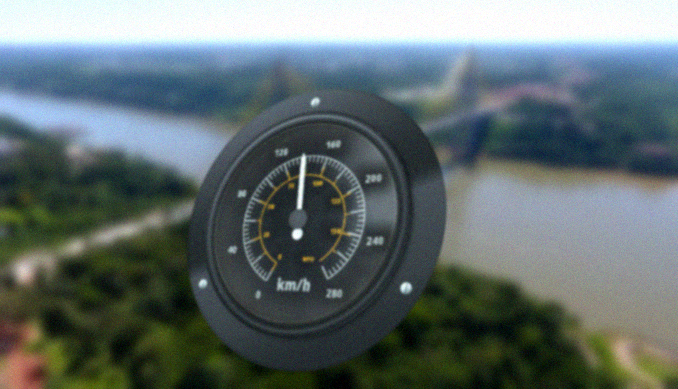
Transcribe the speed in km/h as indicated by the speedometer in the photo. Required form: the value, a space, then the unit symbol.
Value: 140 km/h
